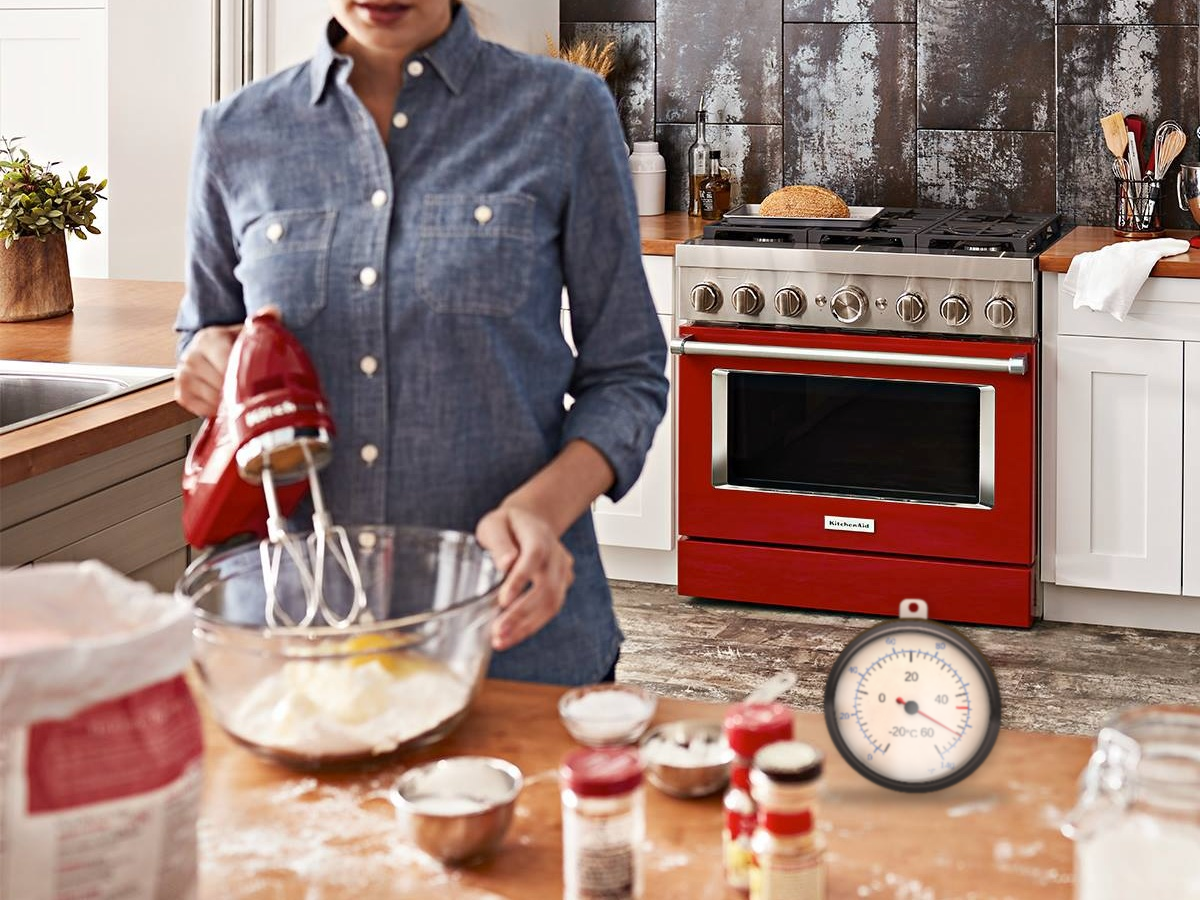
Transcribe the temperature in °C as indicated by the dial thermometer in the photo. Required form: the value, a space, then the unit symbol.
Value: 52 °C
